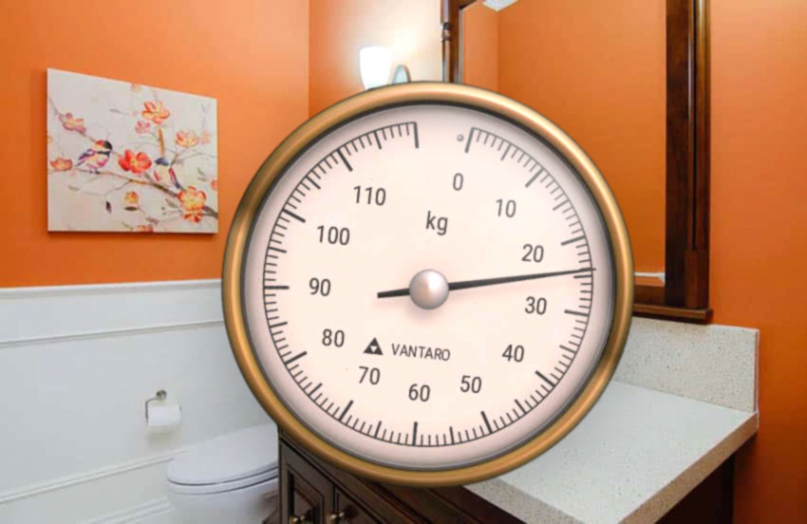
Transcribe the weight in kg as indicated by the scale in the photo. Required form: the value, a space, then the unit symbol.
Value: 24 kg
